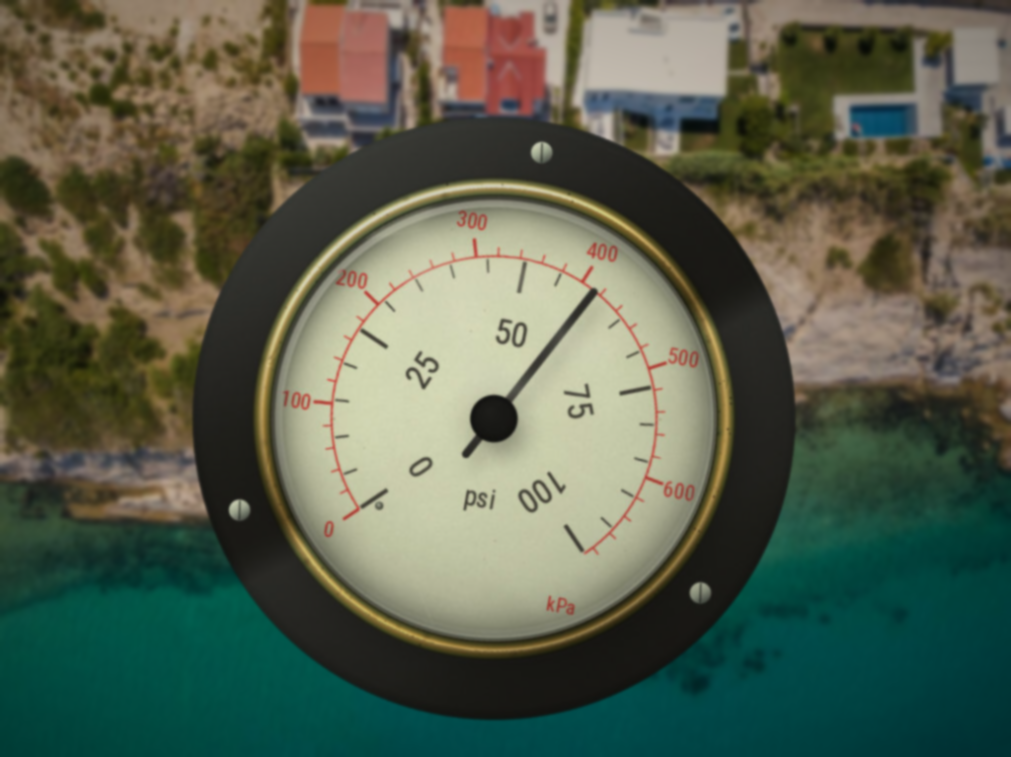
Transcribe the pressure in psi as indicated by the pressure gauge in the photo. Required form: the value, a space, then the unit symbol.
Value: 60 psi
